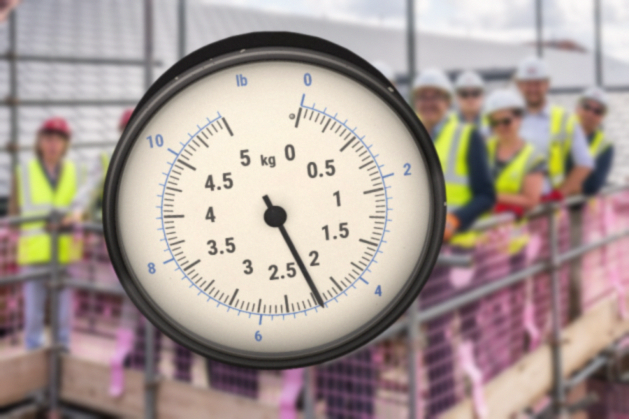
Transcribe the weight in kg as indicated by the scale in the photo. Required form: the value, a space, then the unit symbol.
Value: 2.2 kg
